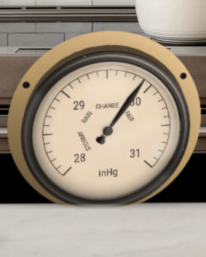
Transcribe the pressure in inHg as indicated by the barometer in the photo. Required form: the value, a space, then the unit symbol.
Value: 29.9 inHg
